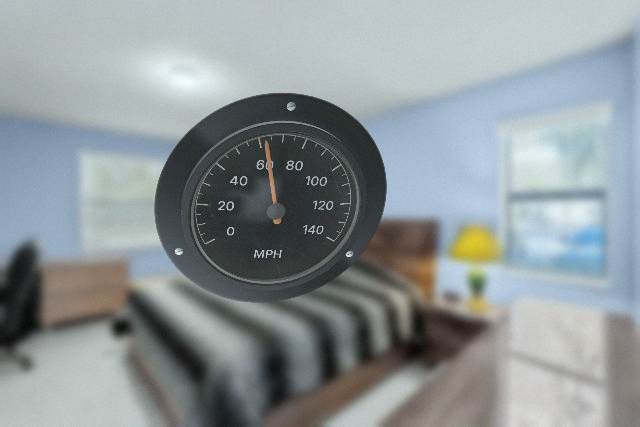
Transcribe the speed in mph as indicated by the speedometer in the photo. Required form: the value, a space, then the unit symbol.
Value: 62.5 mph
